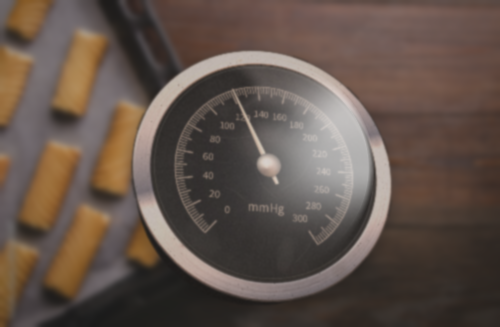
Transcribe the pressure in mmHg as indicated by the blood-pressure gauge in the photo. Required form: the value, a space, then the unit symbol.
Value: 120 mmHg
